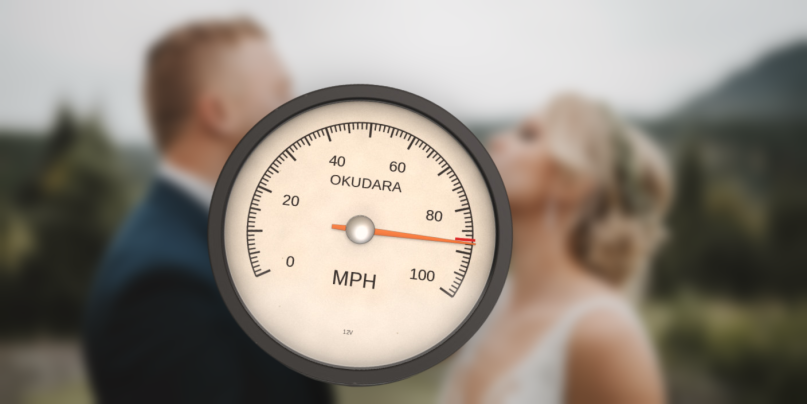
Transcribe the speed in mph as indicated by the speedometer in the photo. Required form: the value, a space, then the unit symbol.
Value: 88 mph
